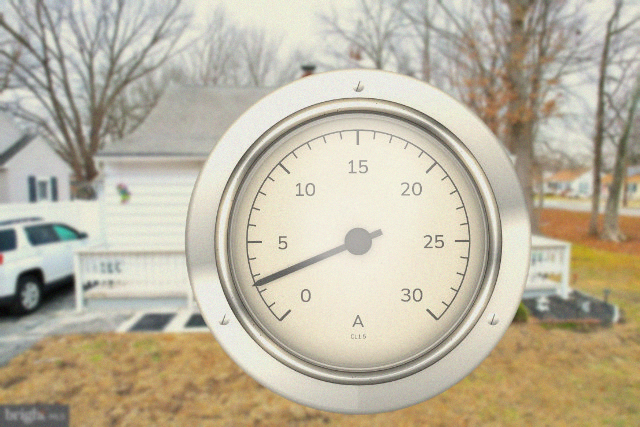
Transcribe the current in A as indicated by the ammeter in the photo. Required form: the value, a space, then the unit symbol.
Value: 2.5 A
